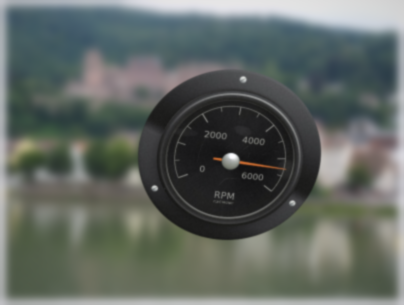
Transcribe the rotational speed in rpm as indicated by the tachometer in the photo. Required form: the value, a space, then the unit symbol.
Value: 5250 rpm
